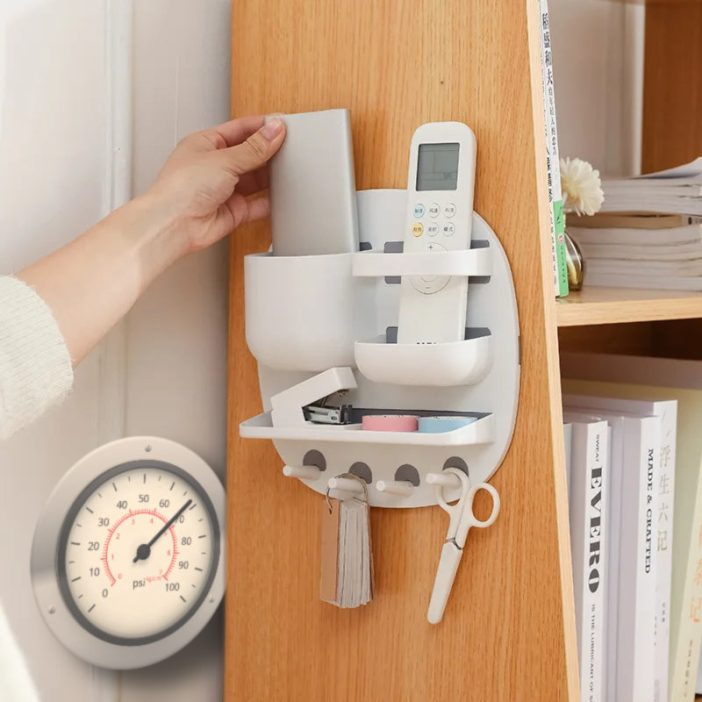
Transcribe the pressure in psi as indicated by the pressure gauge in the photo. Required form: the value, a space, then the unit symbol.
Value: 67.5 psi
